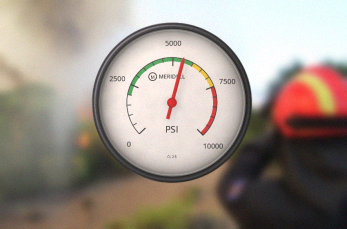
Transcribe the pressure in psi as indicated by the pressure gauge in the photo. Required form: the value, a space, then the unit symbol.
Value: 5500 psi
